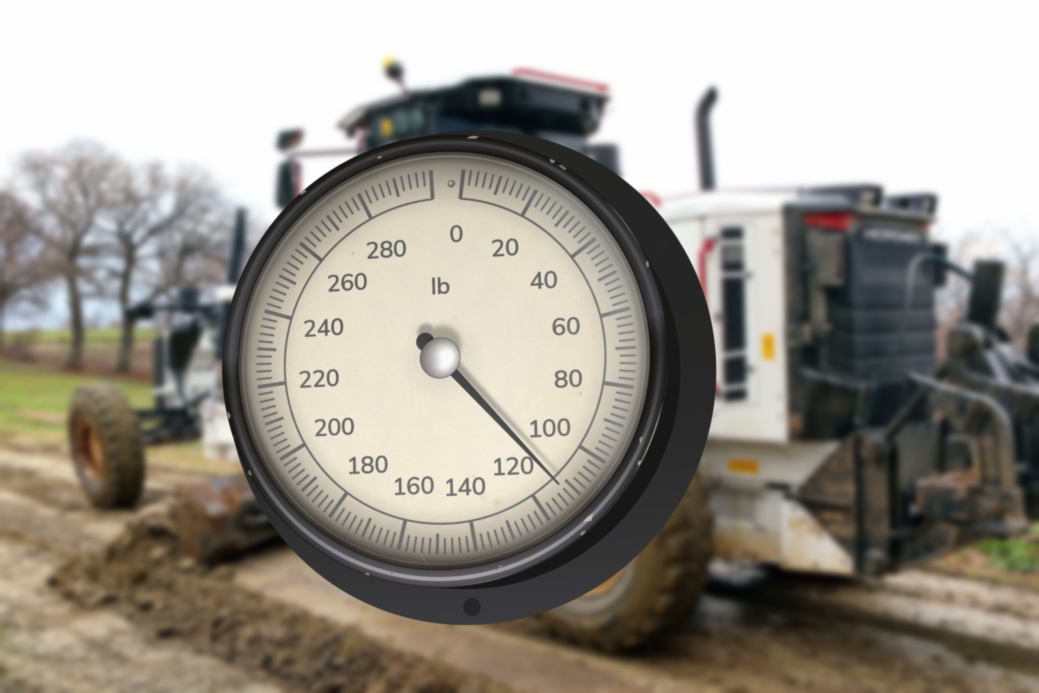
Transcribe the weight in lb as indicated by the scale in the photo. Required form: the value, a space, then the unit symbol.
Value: 112 lb
